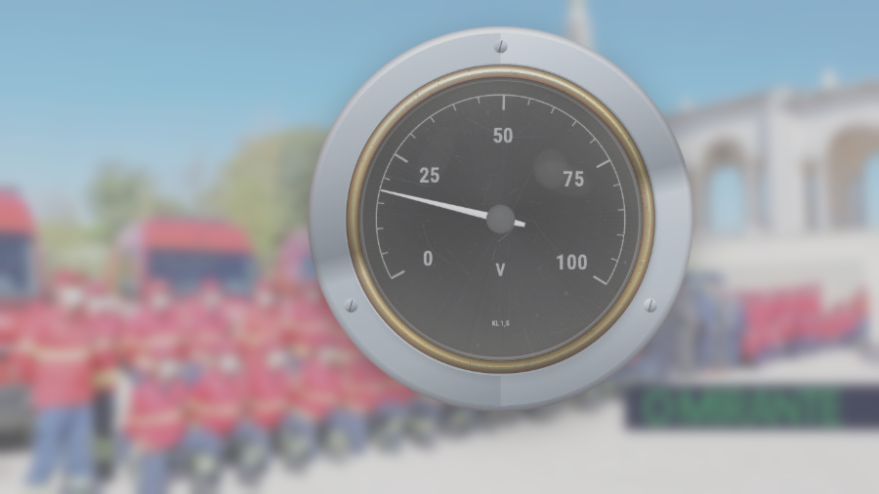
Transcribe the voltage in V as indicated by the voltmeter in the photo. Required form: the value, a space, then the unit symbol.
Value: 17.5 V
